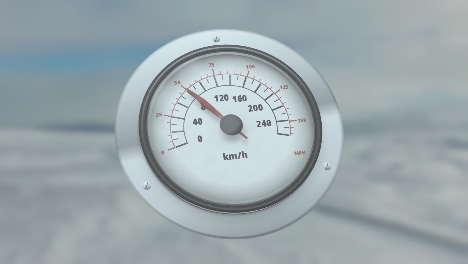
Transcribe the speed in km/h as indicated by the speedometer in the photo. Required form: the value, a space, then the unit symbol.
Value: 80 km/h
